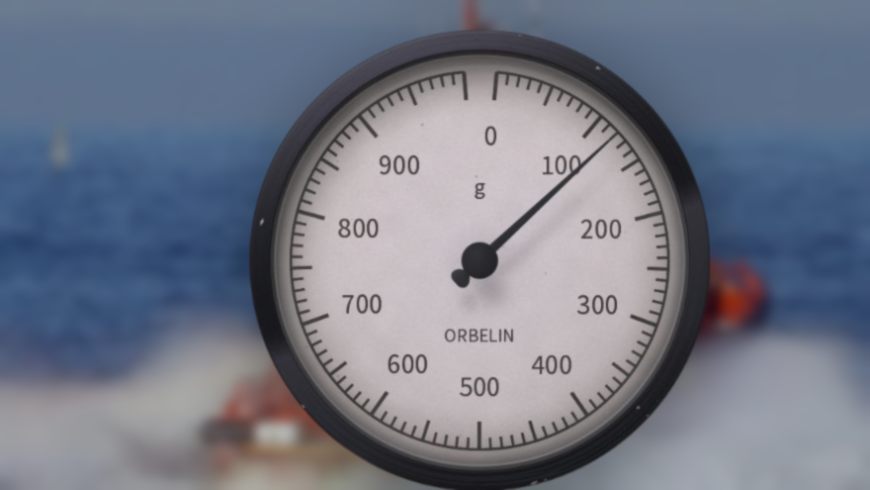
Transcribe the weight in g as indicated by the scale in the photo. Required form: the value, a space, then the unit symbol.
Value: 120 g
